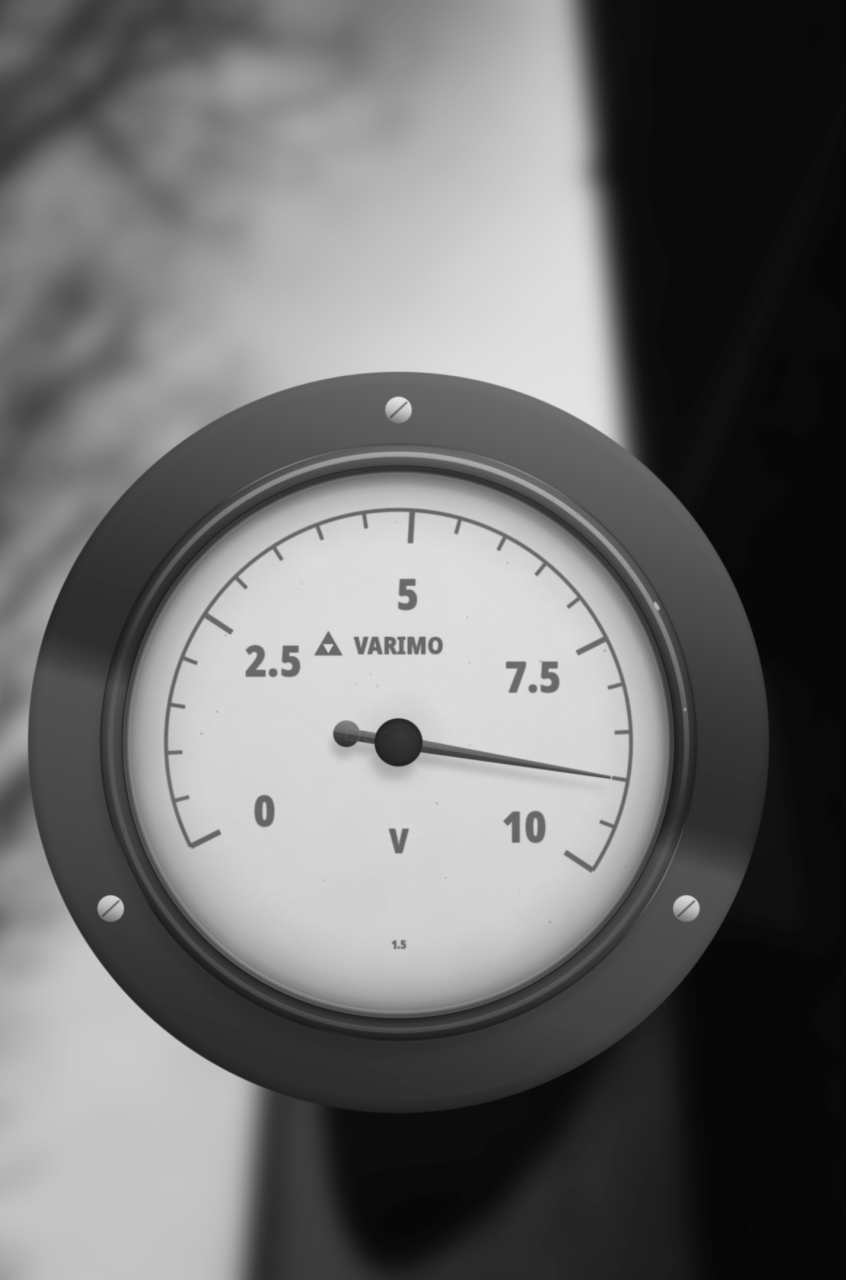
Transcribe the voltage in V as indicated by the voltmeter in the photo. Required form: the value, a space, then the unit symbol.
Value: 9 V
